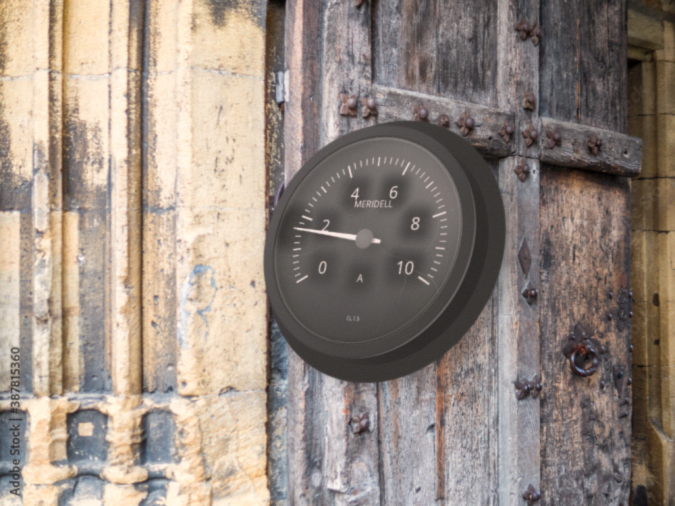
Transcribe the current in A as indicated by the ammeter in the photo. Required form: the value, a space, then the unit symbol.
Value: 1.6 A
